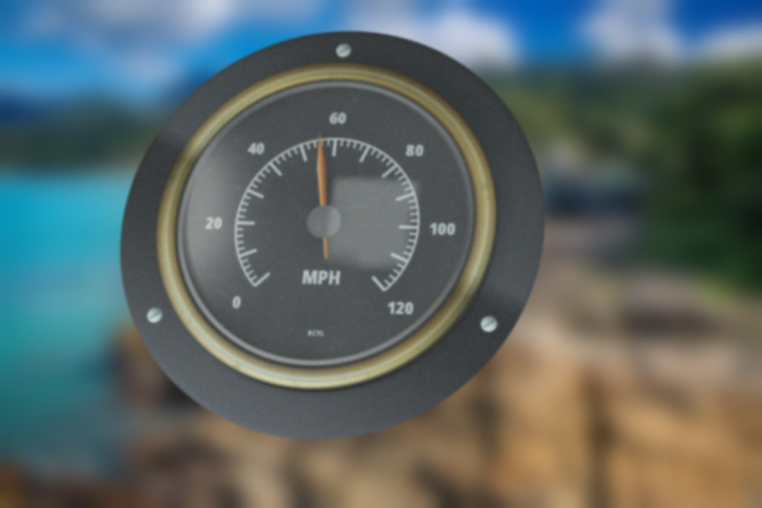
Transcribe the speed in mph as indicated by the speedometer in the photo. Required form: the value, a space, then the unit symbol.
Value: 56 mph
